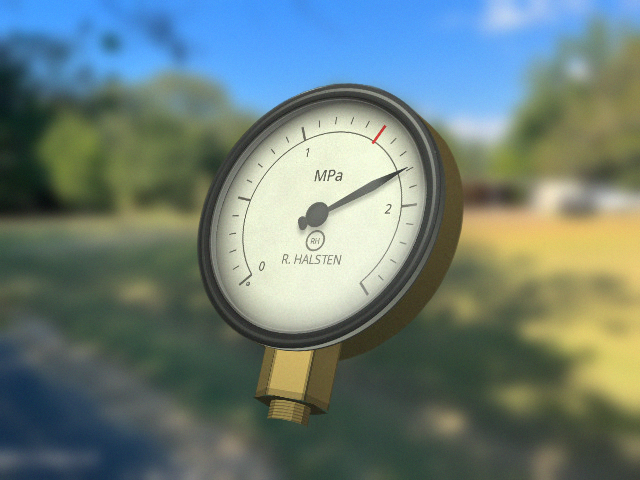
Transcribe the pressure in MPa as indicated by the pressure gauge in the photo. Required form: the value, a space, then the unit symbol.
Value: 1.8 MPa
